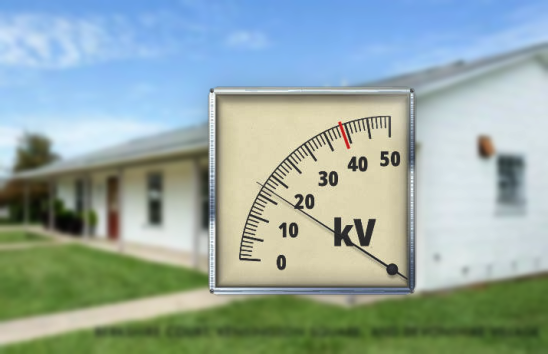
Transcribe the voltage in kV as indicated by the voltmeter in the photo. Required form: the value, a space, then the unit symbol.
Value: 17 kV
